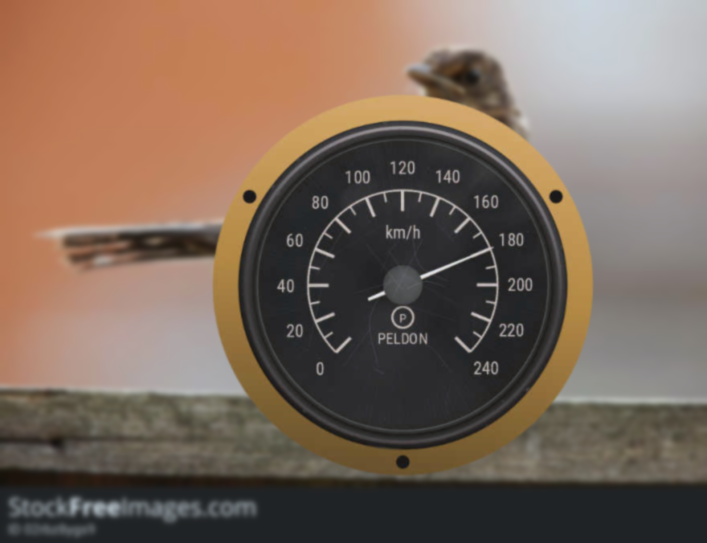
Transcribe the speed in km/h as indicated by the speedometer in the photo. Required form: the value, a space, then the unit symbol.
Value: 180 km/h
